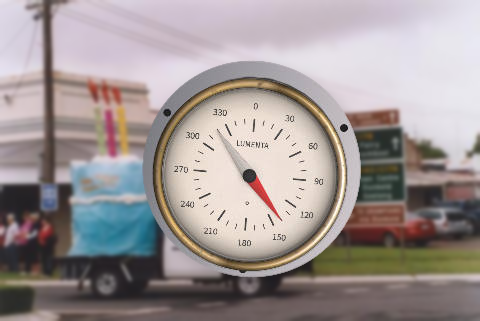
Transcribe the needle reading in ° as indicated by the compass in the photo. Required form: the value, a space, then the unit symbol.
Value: 140 °
